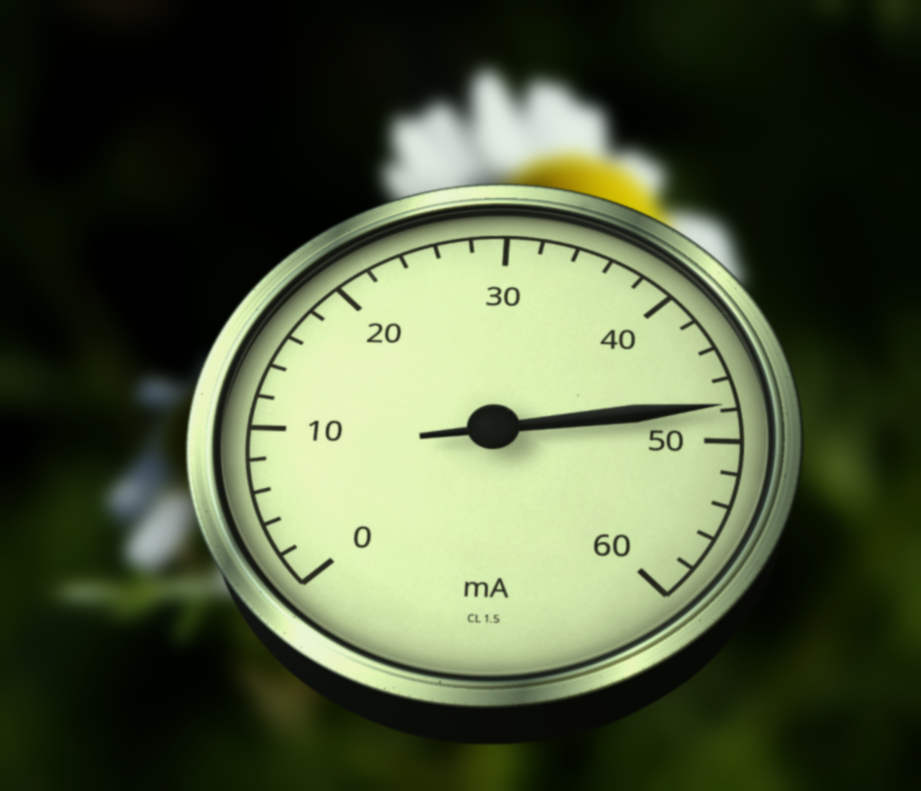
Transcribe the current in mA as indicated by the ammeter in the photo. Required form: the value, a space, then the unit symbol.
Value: 48 mA
